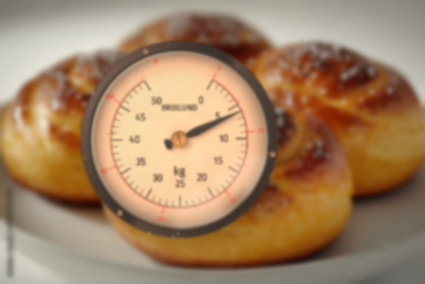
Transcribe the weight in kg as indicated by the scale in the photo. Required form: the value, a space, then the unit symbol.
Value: 6 kg
